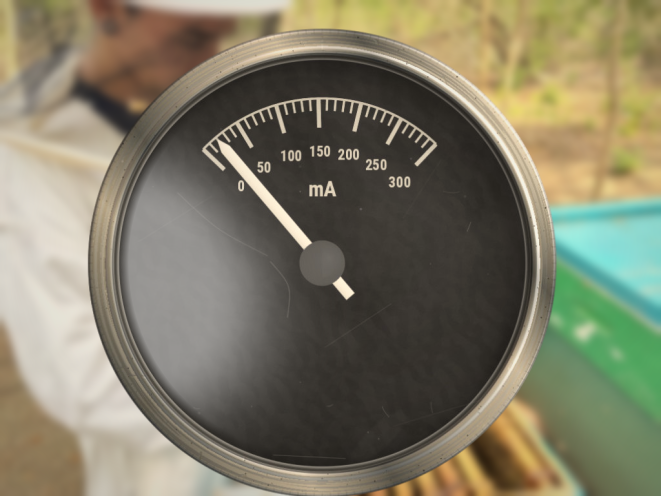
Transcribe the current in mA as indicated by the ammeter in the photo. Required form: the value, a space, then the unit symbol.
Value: 20 mA
